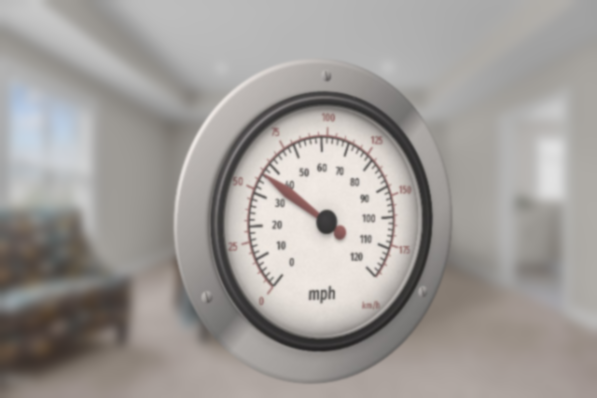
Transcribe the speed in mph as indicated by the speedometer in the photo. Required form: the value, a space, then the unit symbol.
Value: 36 mph
